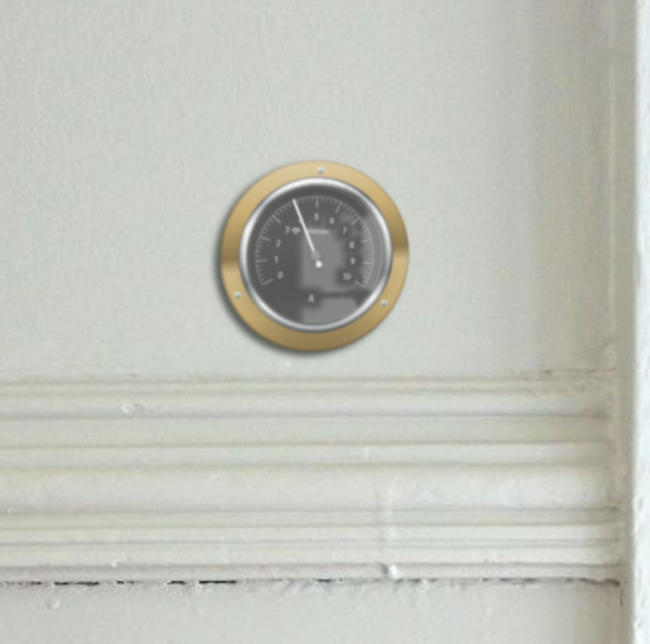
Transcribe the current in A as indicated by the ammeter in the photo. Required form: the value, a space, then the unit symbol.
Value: 4 A
